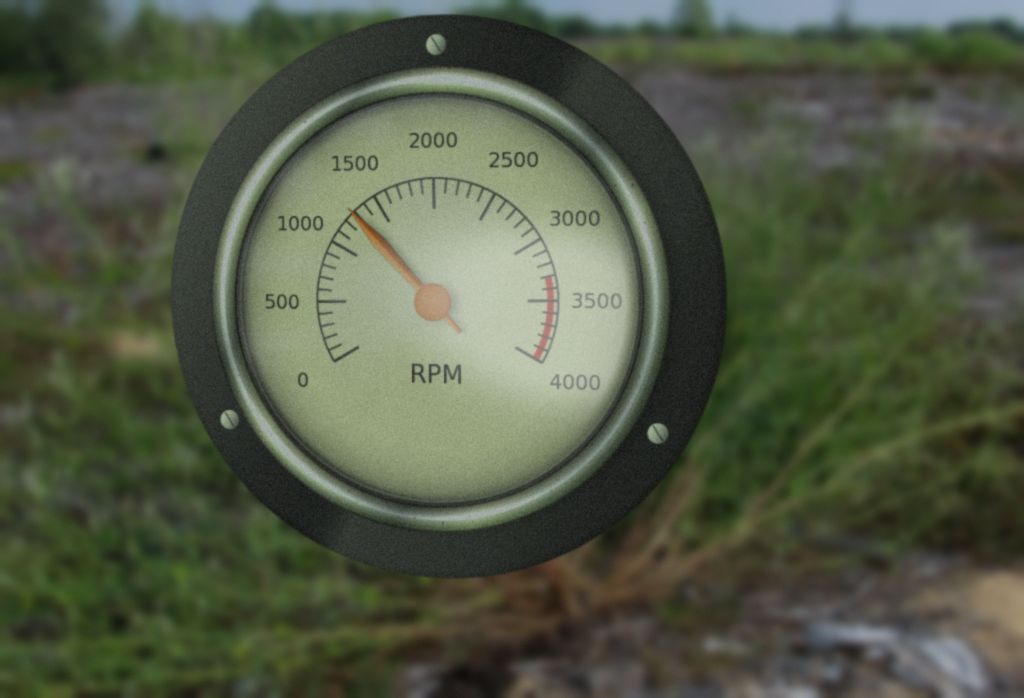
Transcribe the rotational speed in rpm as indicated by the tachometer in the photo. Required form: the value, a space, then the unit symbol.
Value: 1300 rpm
